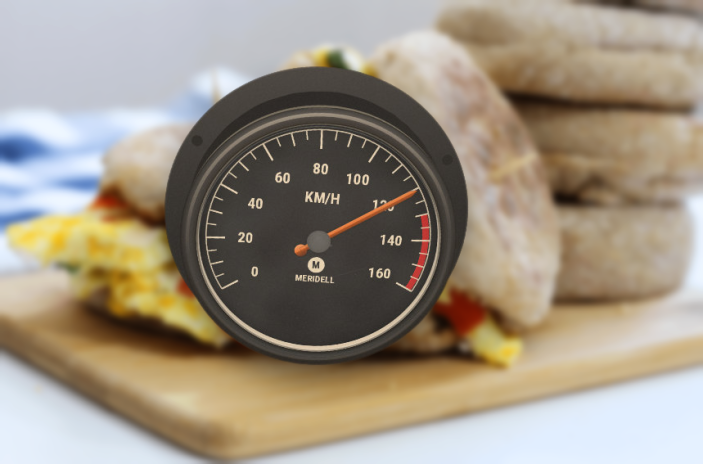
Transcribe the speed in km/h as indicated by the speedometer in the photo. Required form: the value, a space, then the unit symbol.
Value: 120 km/h
